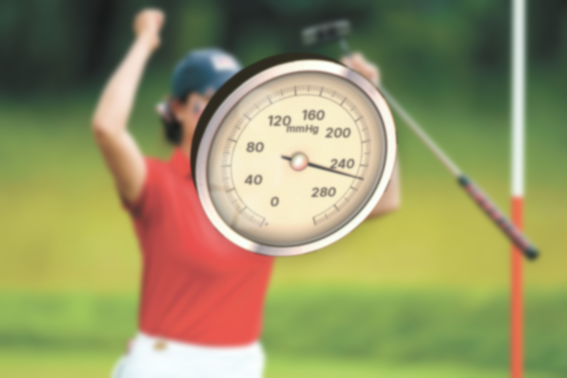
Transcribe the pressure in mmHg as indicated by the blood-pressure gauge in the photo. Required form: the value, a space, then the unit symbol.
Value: 250 mmHg
